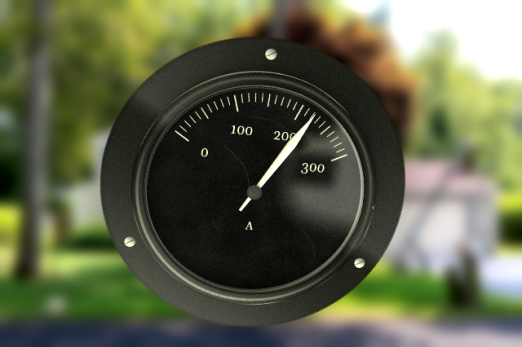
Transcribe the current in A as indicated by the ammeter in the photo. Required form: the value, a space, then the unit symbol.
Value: 220 A
